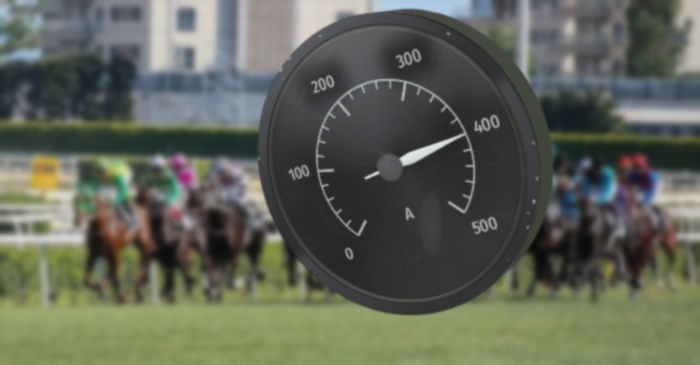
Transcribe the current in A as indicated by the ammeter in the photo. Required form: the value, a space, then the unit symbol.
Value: 400 A
